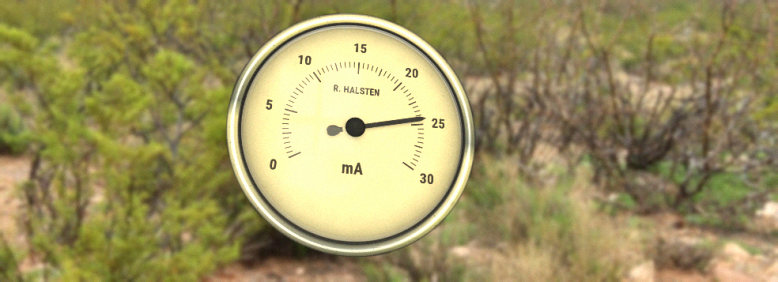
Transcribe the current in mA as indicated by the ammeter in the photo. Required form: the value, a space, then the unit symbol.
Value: 24.5 mA
